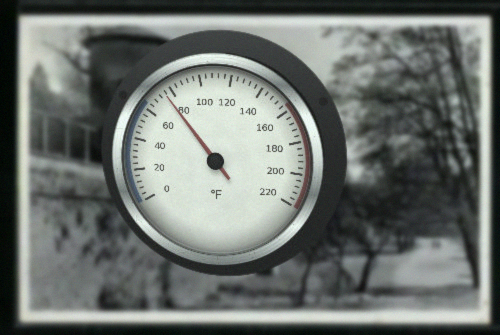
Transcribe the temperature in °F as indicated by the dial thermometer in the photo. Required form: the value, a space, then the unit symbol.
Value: 76 °F
